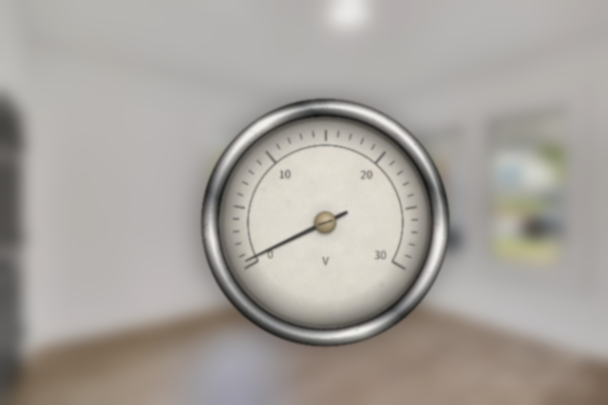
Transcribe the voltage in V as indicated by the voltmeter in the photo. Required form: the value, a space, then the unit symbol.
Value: 0.5 V
